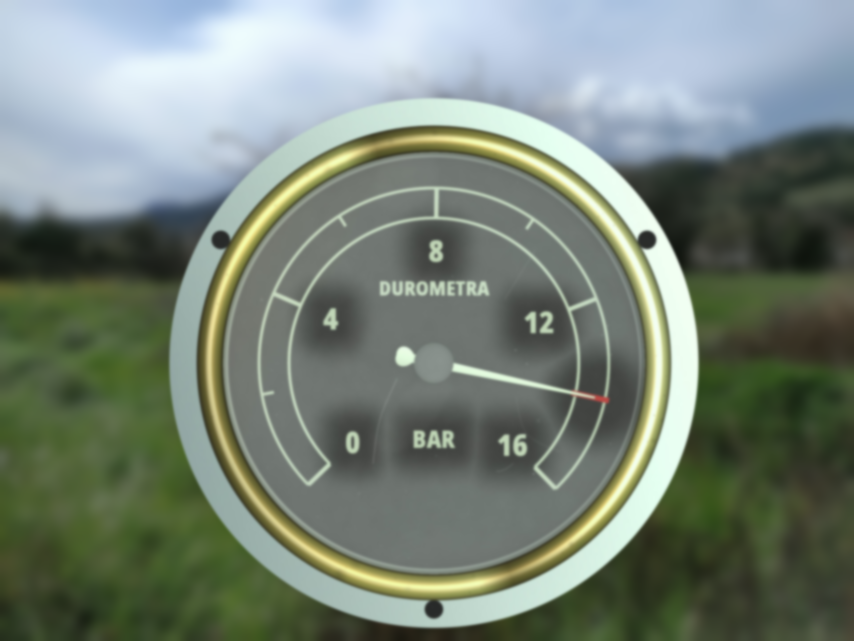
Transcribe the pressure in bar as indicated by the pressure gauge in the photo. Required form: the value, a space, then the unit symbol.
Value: 14 bar
